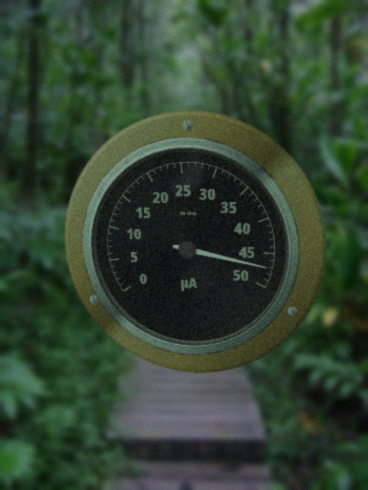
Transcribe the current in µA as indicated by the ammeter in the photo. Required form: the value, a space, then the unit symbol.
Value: 47 µA
